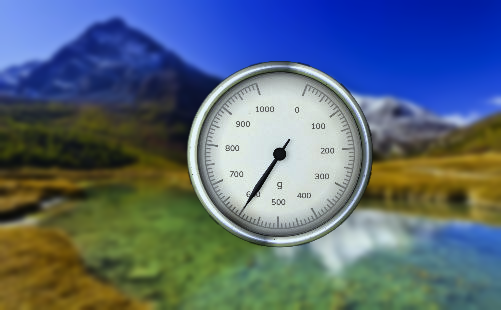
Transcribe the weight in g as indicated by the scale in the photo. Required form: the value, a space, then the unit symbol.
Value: 600 g
